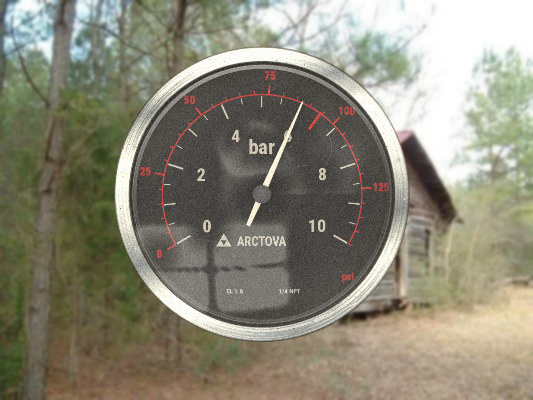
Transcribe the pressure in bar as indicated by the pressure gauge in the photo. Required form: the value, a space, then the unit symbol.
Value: 6 bar
